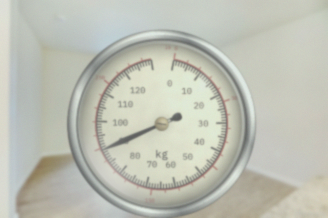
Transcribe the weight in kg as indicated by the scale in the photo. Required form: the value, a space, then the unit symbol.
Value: 90 kg
